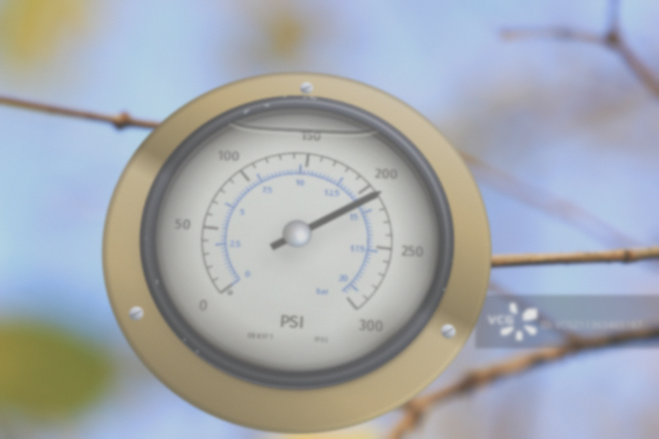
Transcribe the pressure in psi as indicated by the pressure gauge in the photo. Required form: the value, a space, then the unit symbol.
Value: 210 psi
